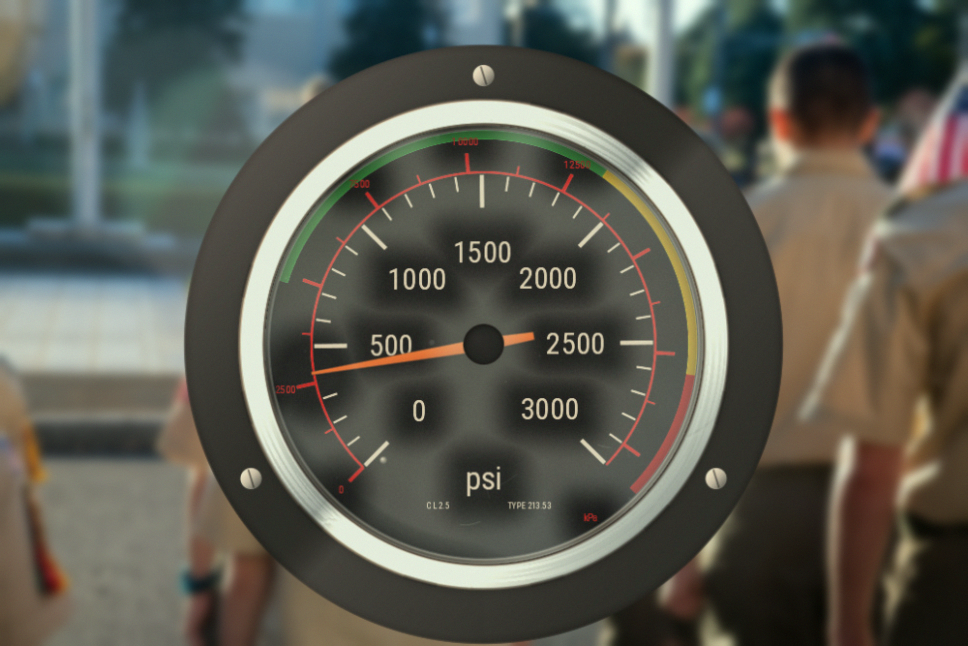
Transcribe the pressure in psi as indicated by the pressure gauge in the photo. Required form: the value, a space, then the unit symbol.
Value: 400 psi
